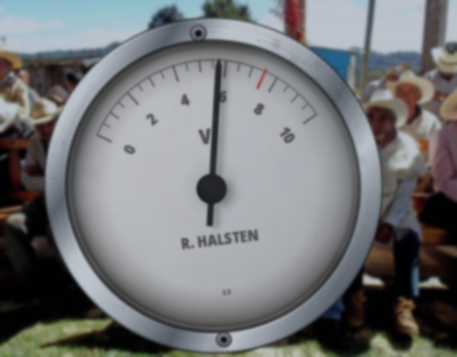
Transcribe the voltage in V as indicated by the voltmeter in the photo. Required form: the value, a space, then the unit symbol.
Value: 5.75 V
